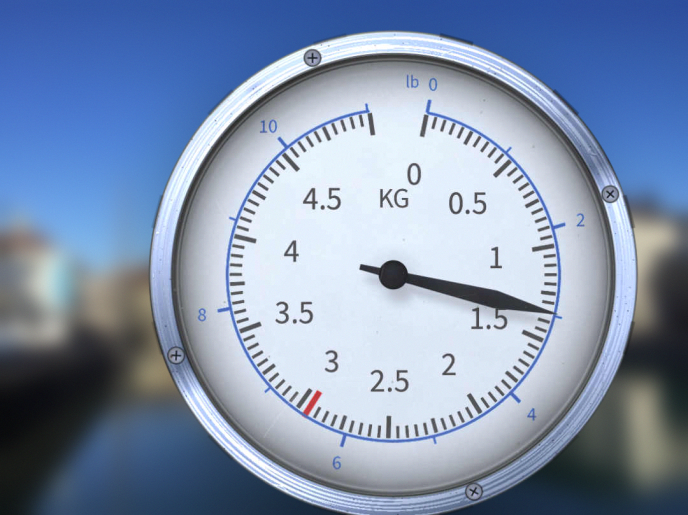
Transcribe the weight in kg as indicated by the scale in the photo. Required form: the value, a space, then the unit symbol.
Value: 1.35 kg
